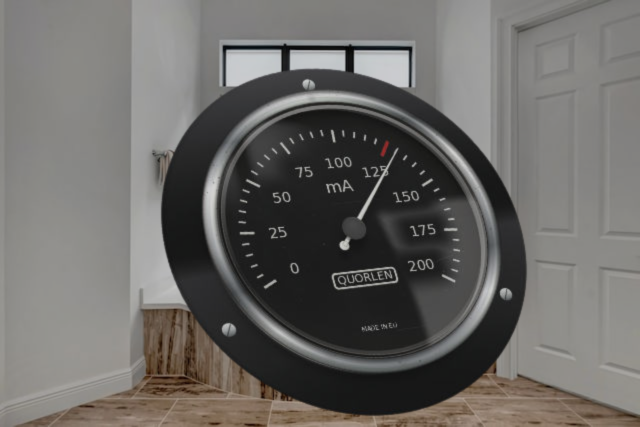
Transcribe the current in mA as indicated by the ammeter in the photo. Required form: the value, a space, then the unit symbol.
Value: 130 mA
